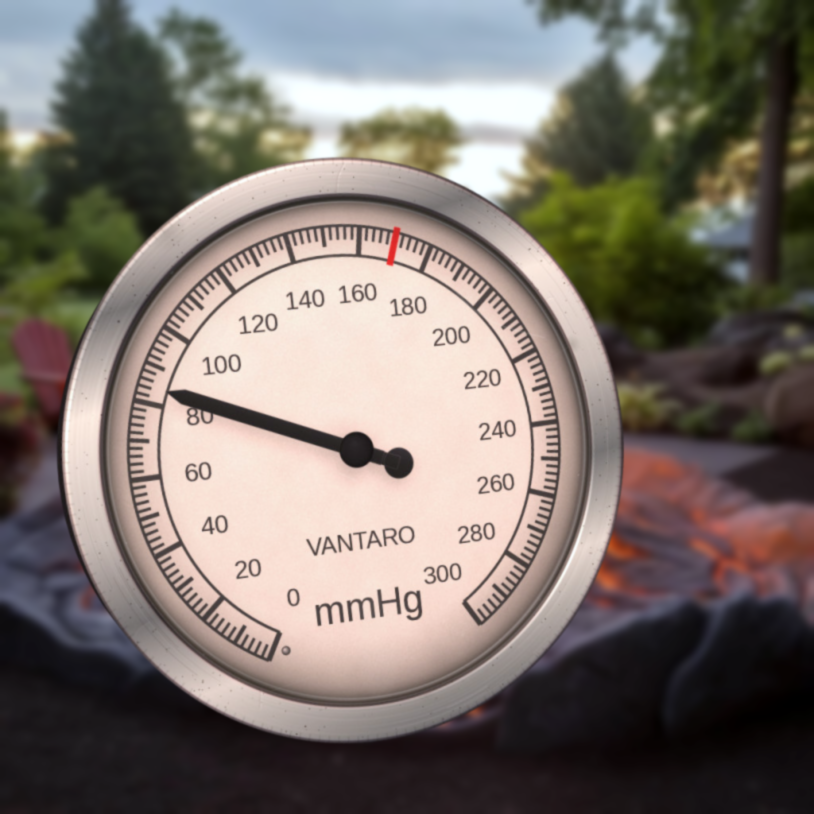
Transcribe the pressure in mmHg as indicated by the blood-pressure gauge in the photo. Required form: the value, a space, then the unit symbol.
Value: 84 mmHg
